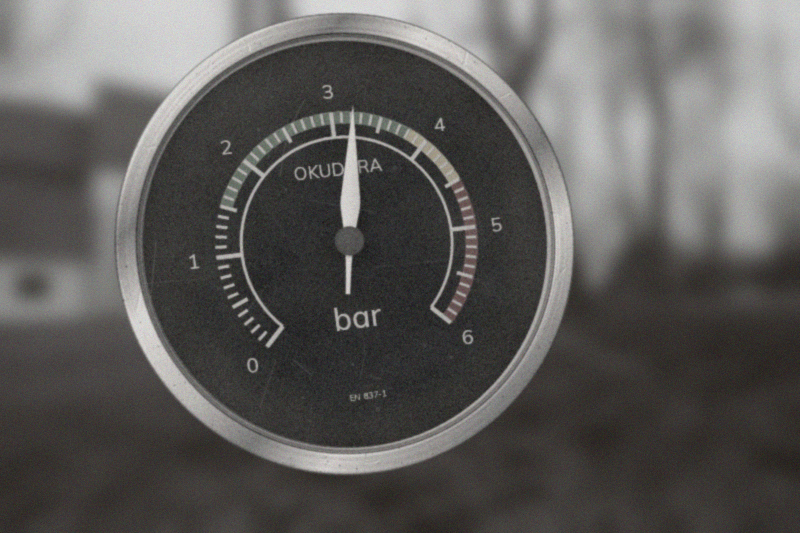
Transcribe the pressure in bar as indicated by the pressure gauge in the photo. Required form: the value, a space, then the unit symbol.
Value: 3.2 bar
